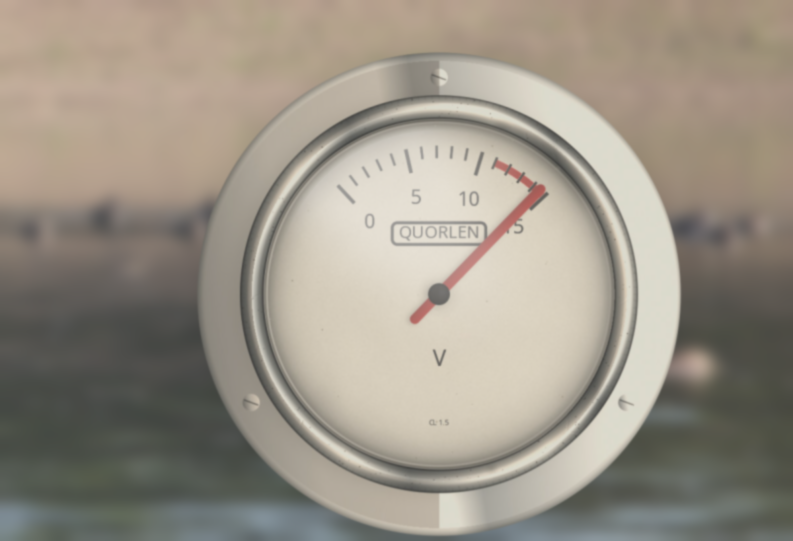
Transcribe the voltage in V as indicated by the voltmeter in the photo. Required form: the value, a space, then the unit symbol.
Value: 14.5 V
